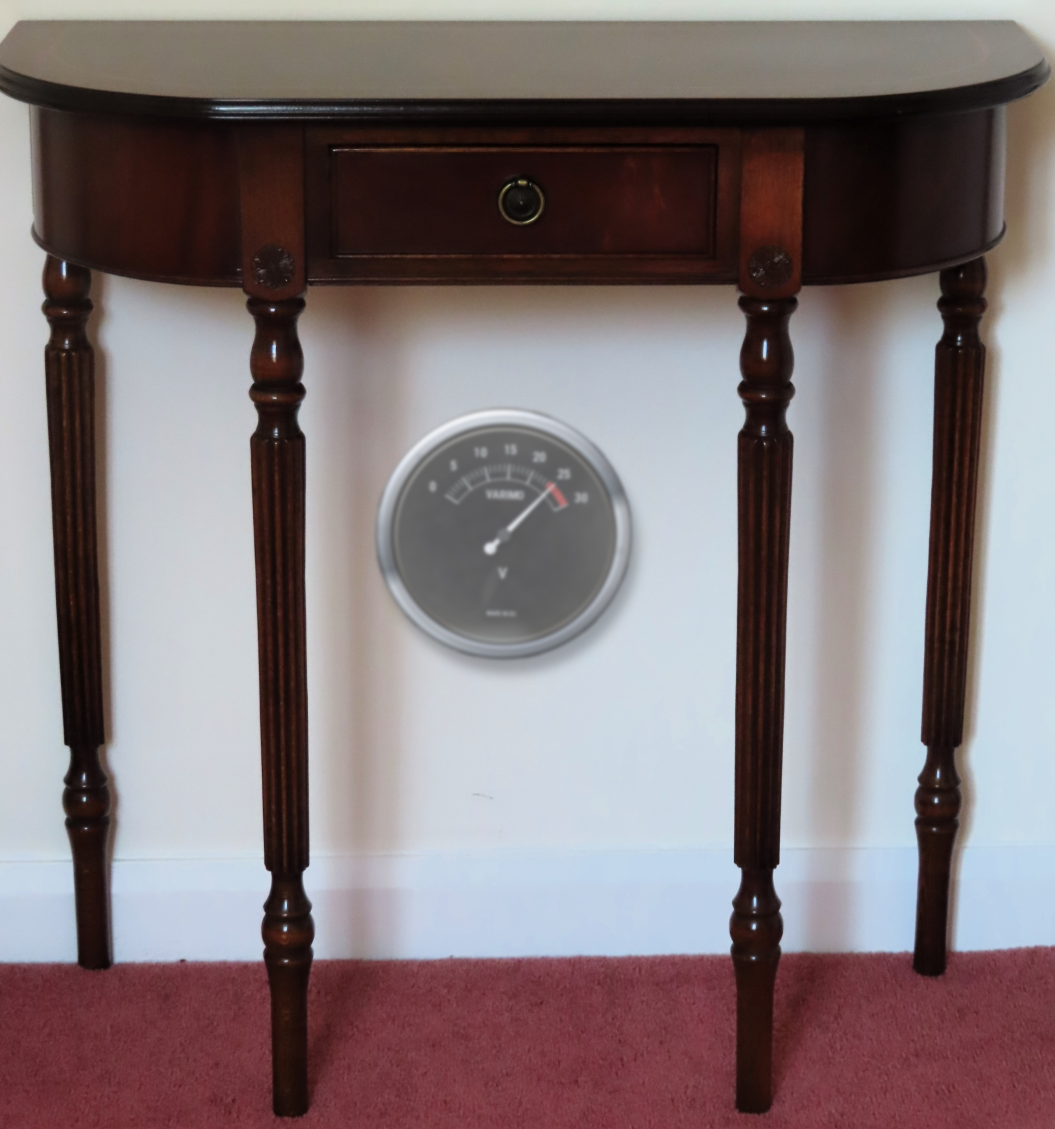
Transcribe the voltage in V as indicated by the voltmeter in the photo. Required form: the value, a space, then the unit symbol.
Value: 25 V
